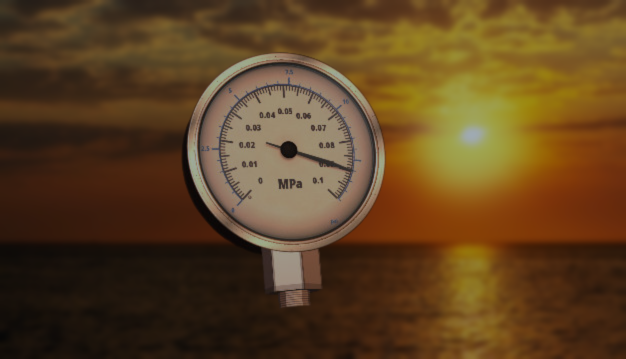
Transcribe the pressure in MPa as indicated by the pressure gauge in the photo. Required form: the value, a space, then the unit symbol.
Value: 0.09 MPa
